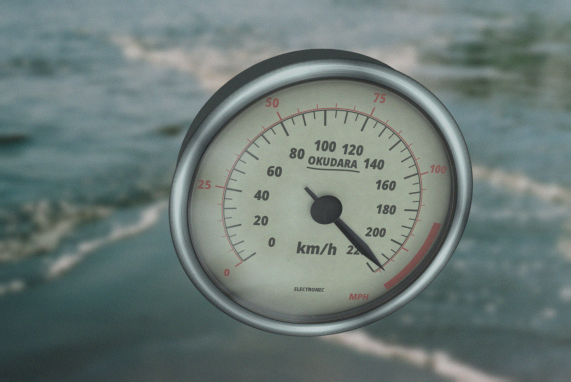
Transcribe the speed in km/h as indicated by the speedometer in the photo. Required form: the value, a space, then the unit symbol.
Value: 215 km/h
